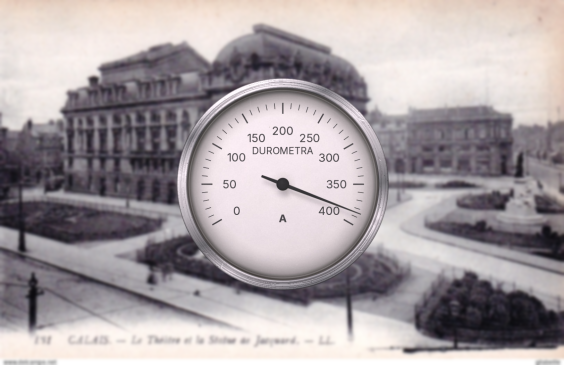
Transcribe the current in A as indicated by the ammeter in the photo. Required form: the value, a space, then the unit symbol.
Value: 385 A
